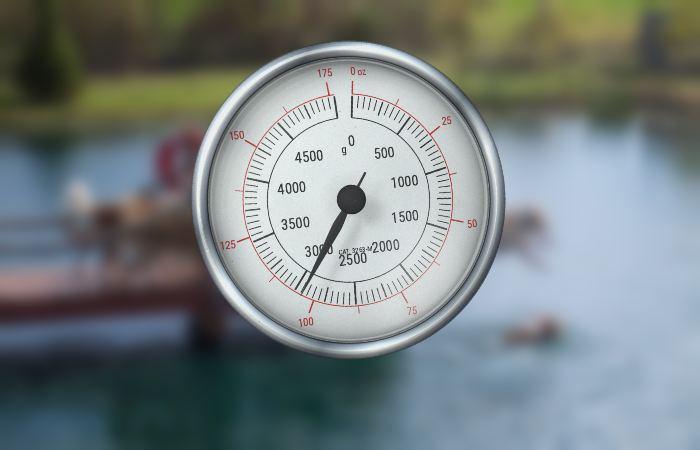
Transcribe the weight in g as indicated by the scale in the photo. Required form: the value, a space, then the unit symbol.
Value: 2950 g
